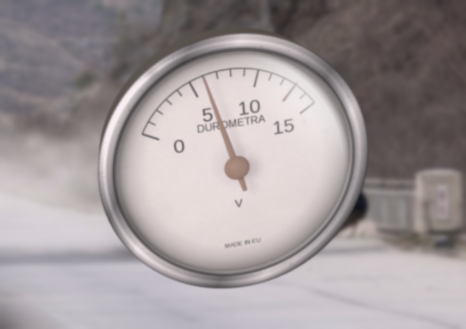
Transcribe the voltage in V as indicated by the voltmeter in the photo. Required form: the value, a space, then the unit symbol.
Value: 6 V
